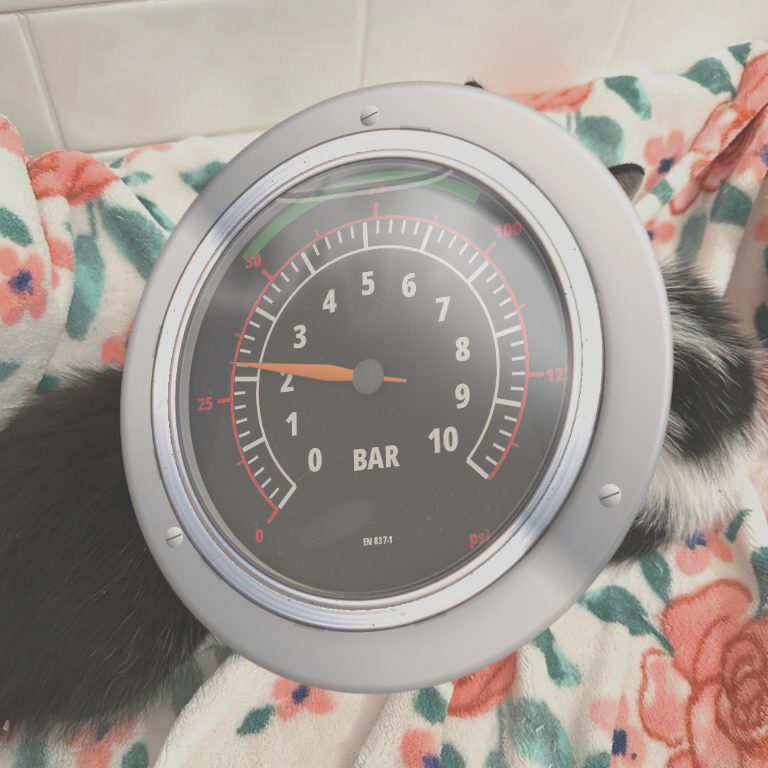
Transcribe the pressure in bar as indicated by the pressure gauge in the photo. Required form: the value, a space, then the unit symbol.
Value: 2.2 bar
